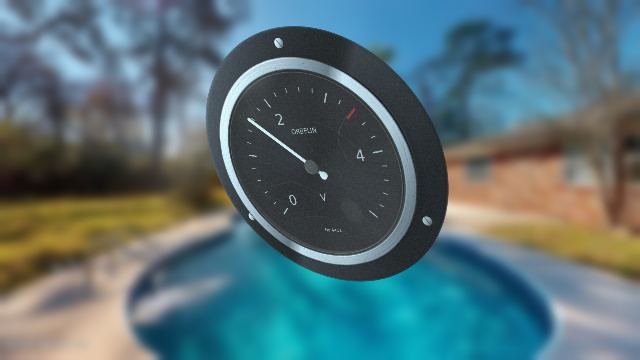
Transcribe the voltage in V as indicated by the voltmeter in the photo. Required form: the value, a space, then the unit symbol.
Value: 1.6 V
